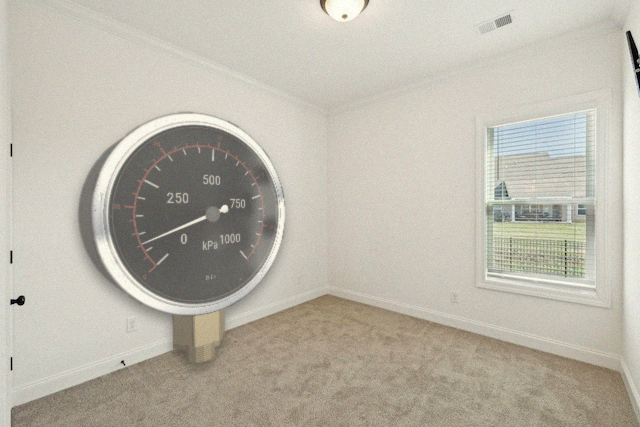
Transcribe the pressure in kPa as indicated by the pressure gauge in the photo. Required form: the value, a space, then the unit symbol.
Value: 75 kPa
